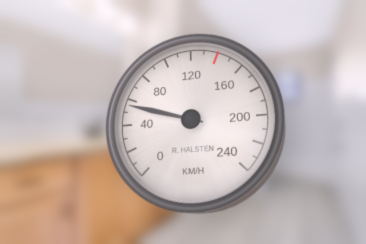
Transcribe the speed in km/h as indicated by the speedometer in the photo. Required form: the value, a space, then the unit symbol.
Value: 55 km/h
